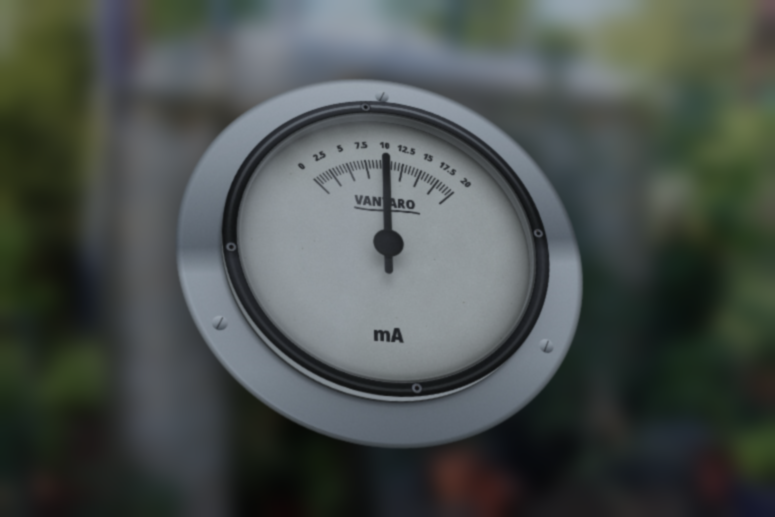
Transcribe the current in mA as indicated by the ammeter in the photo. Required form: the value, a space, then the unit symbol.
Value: 10 mA
